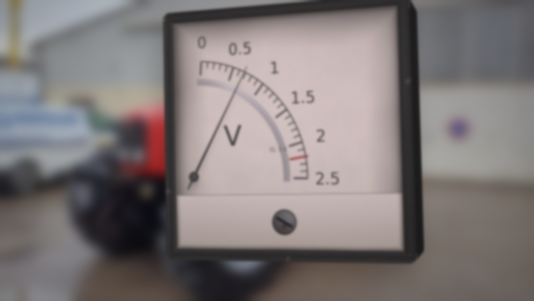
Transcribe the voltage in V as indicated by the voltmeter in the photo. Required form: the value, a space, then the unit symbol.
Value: 0.7 V
